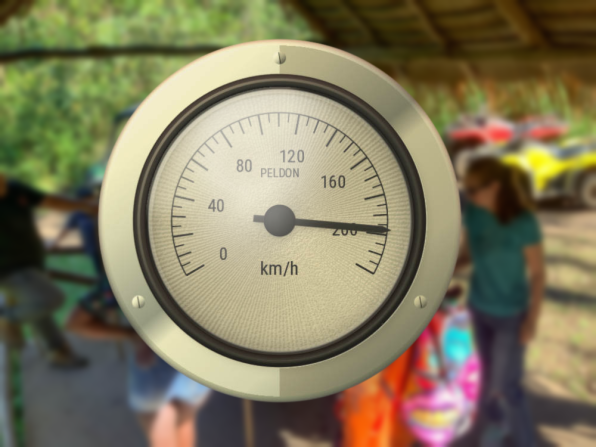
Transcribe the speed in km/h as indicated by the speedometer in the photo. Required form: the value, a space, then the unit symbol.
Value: 197.5 km/h
